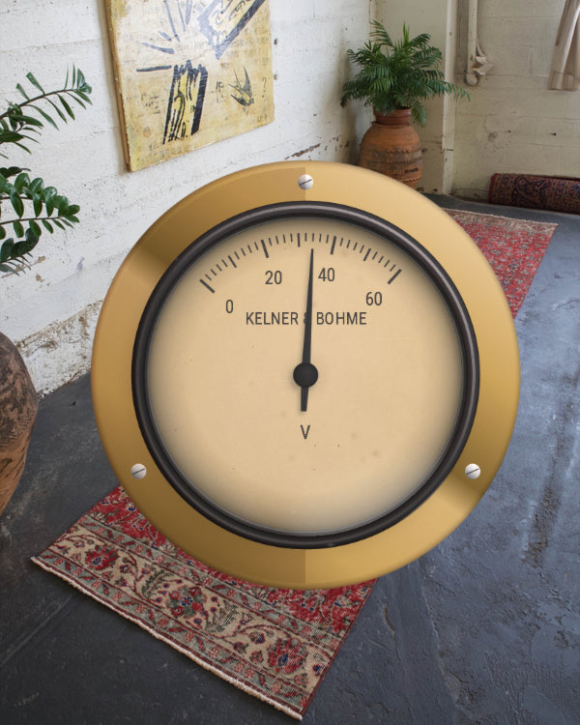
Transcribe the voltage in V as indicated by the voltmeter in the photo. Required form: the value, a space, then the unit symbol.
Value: 34 V
